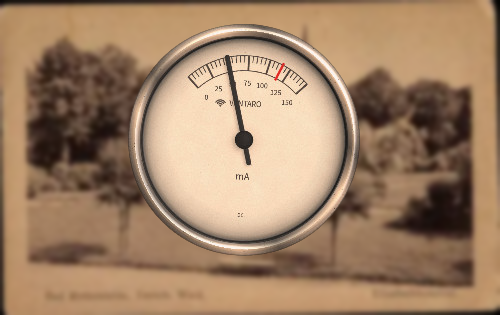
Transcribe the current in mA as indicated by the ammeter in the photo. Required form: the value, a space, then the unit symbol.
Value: 50 mA
